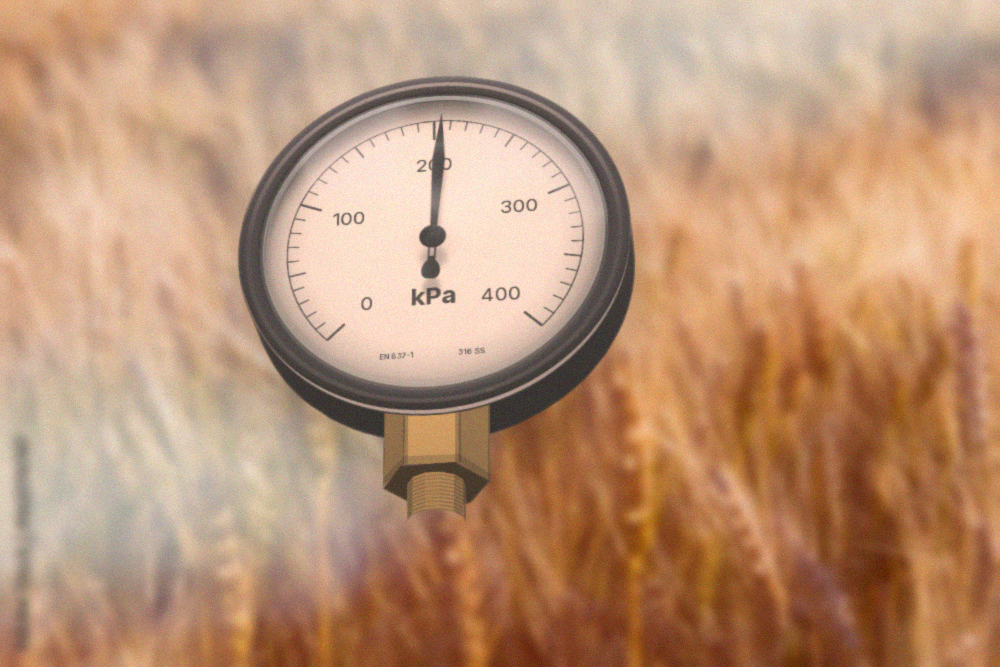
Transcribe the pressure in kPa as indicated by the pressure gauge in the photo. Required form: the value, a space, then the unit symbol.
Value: 205 kPa
